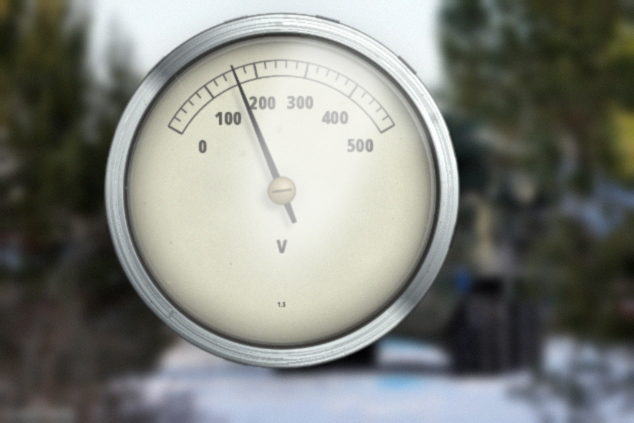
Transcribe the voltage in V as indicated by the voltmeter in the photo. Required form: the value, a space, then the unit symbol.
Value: 160 V
